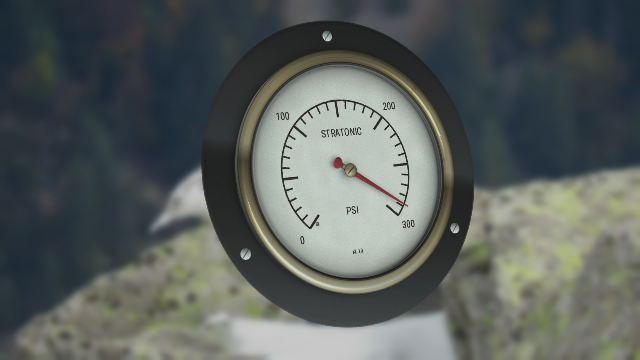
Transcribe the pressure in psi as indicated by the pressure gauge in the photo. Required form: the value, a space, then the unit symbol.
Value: 290 psi
